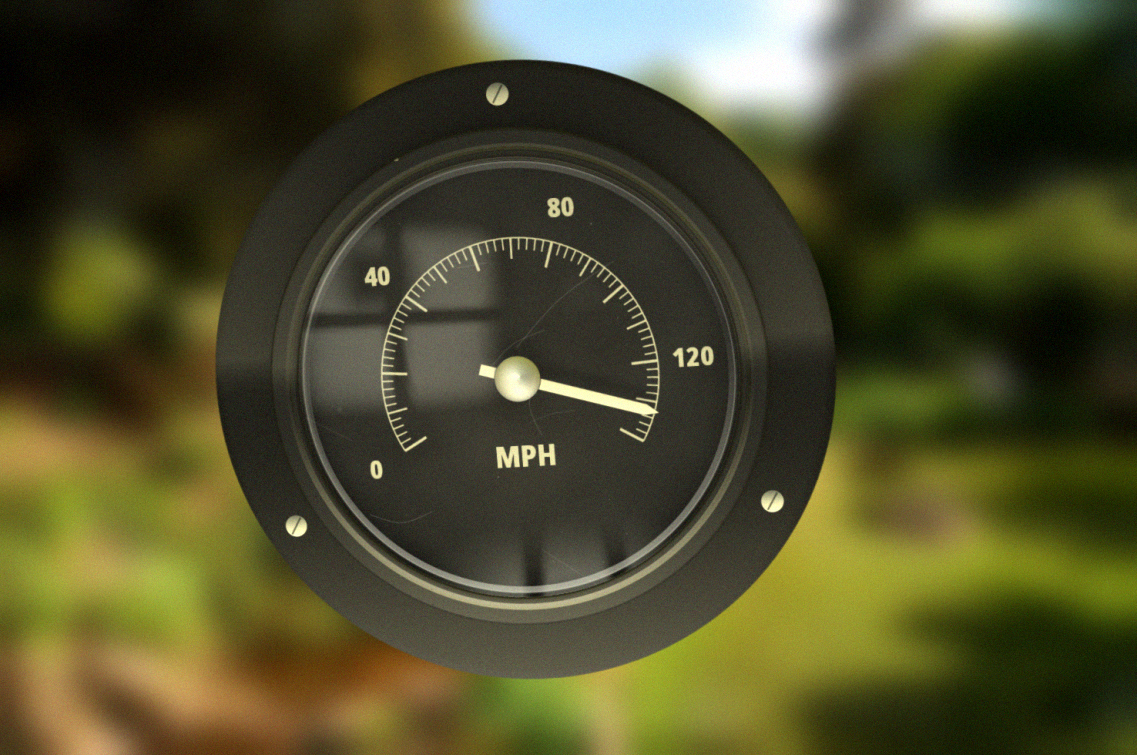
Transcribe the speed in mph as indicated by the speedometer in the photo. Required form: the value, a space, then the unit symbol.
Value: 132 mph
